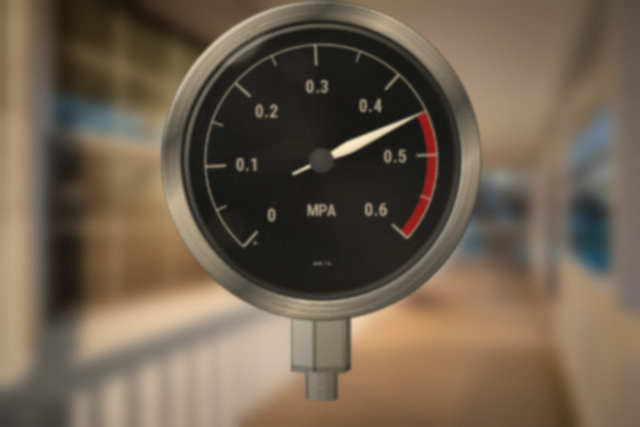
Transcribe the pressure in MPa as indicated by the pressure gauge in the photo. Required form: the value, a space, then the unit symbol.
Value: 0.45 MPa
